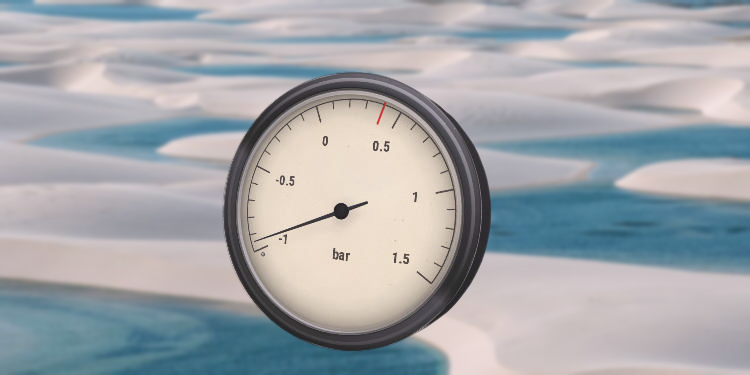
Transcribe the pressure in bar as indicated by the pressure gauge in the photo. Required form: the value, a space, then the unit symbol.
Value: -0.95 bar
